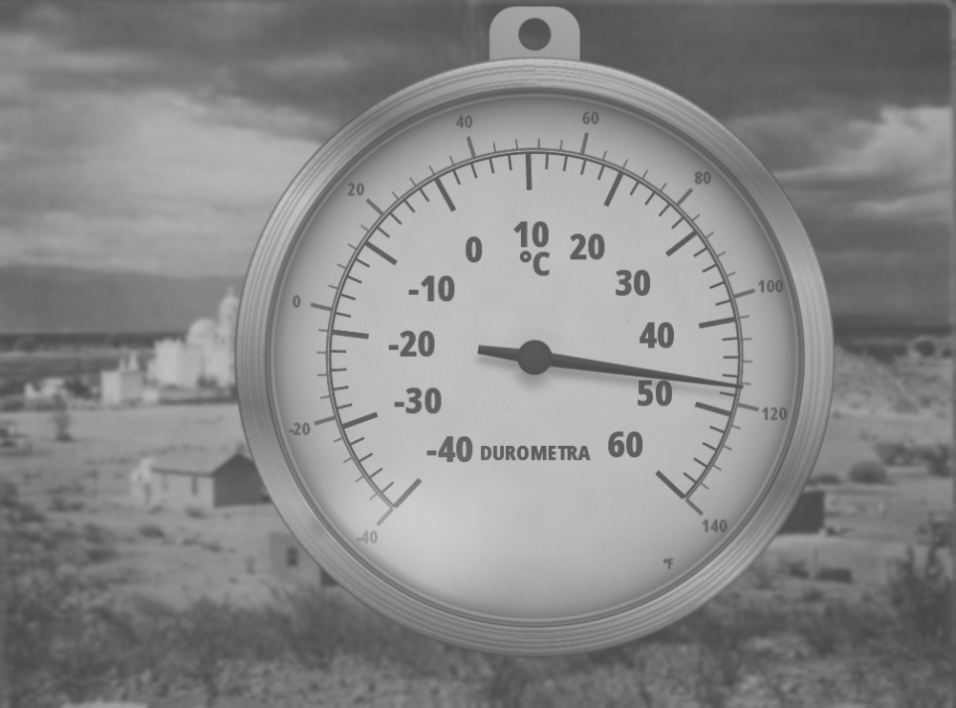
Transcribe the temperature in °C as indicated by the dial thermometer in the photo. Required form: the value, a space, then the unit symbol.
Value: 47 °C
